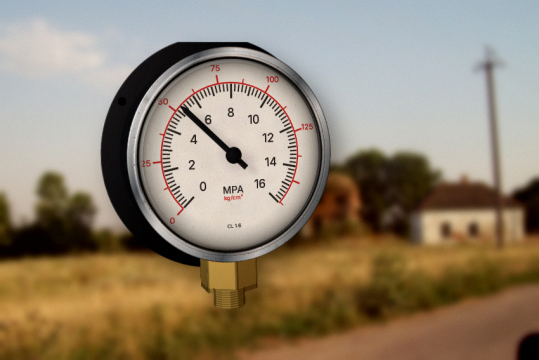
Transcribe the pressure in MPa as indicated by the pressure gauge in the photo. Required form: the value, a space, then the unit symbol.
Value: 5.2 MPa
